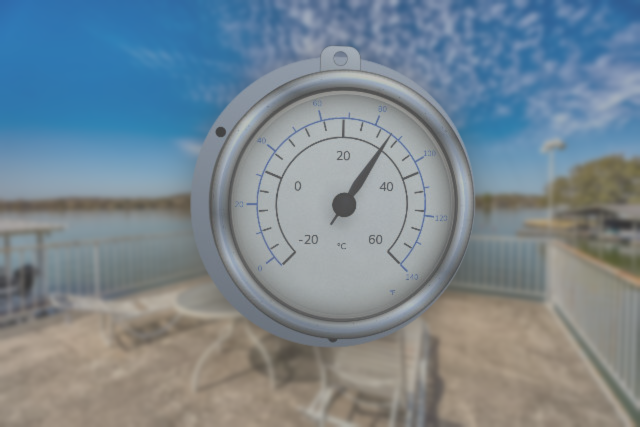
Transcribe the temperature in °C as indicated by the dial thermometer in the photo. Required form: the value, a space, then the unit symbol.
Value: 30 °C
